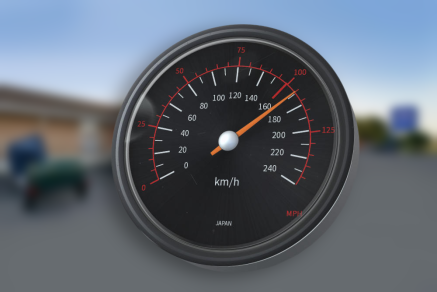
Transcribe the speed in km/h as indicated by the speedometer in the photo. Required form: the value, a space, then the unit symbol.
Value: 170 km/h
